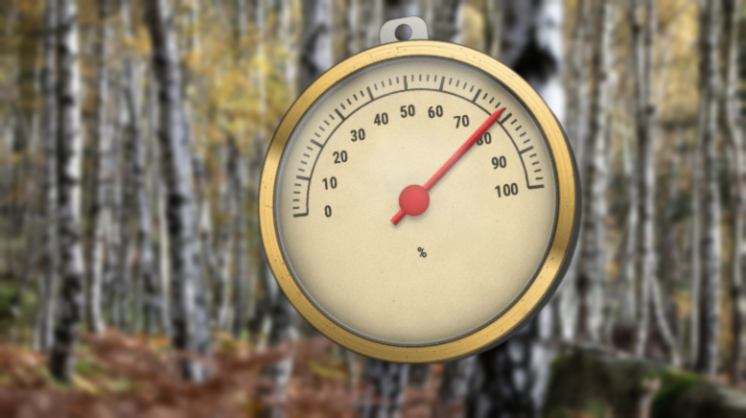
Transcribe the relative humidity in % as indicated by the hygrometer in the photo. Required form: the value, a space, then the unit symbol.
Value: 78 %
